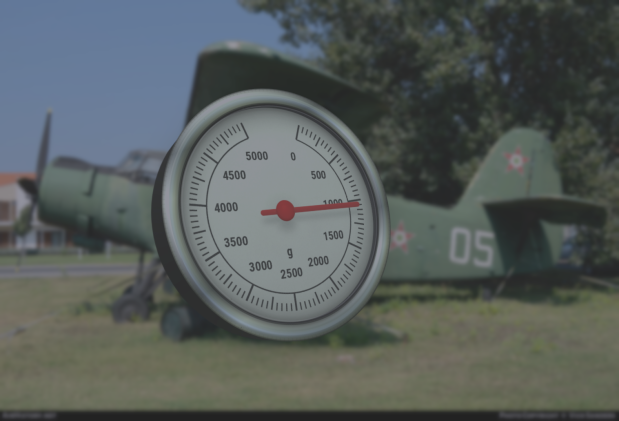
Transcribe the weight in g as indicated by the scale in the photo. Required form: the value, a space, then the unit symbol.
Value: 1050 g
